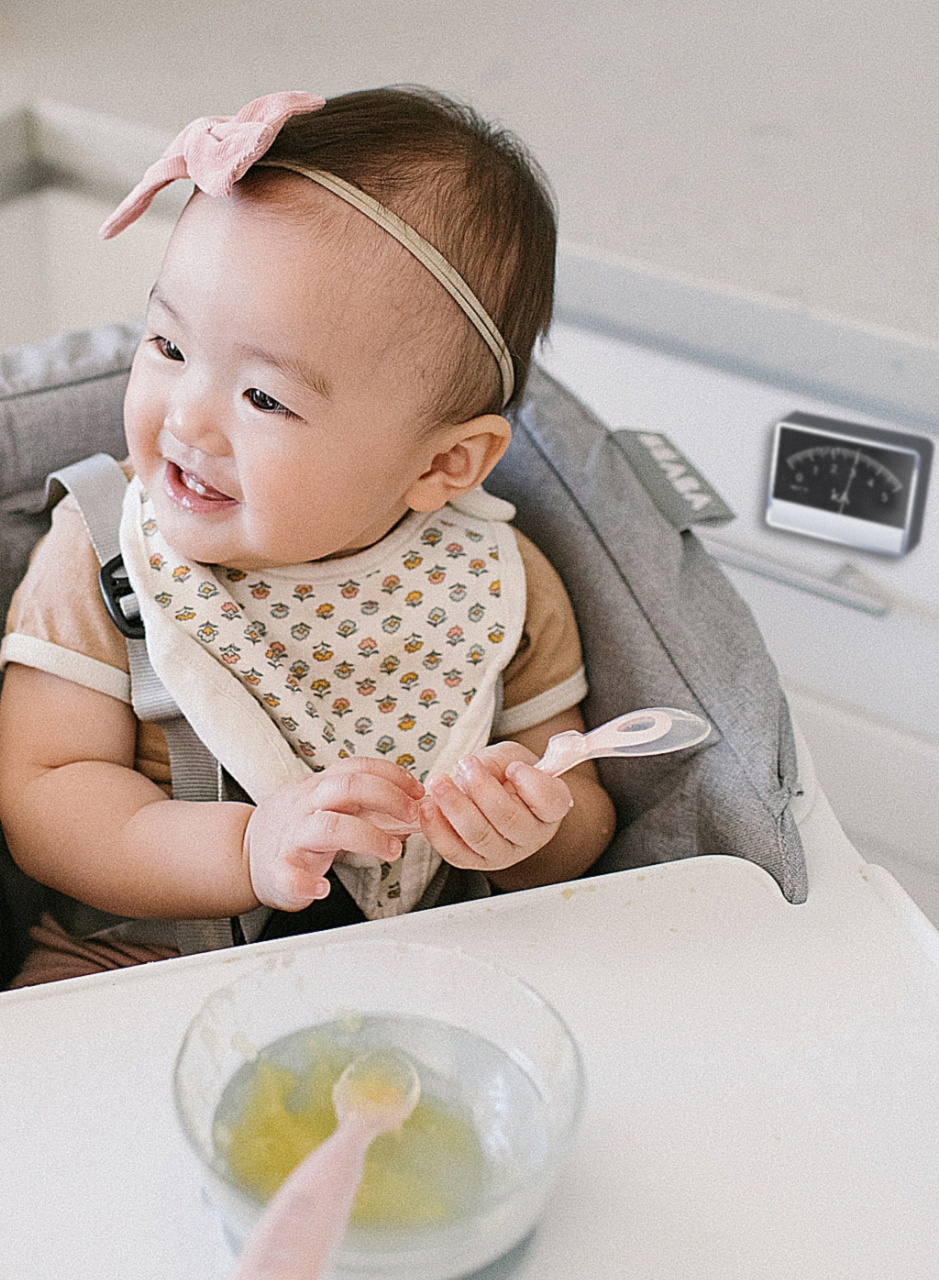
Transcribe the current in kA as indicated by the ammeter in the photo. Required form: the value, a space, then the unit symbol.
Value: 3 kA
